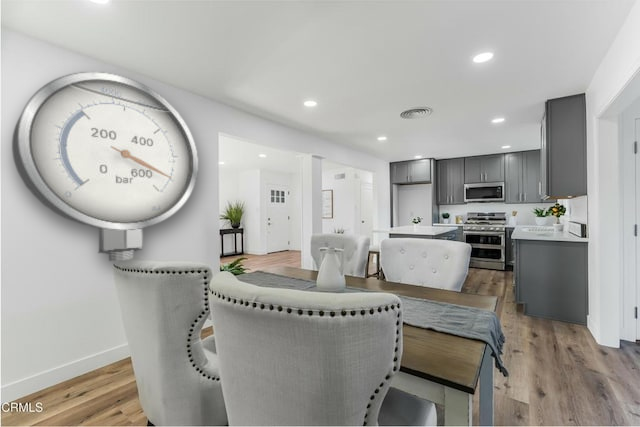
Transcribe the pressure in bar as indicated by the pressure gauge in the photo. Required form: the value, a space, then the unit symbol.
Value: 550 bar
